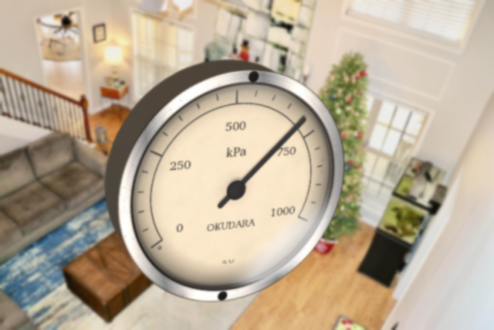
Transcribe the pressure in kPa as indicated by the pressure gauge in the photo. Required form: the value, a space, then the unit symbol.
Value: 700 kPa
